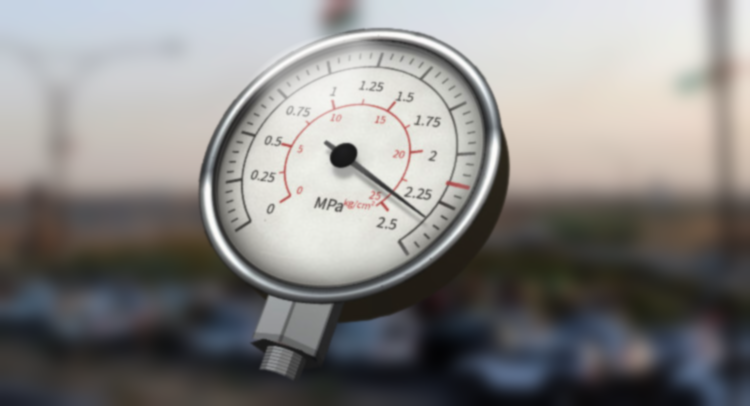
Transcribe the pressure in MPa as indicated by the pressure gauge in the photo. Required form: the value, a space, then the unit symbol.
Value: 2.35 MPa
